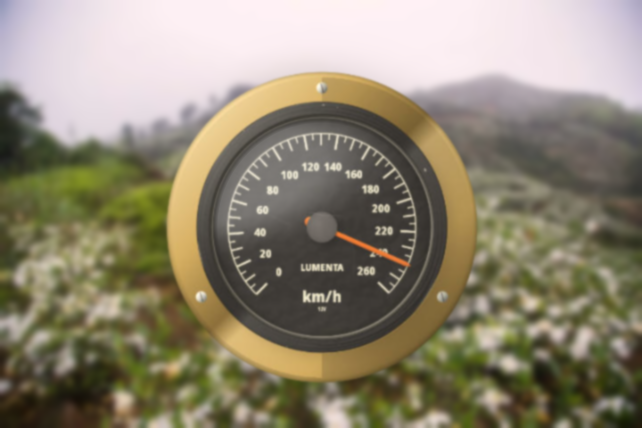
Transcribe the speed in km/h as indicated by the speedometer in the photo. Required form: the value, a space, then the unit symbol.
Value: 240 km/h
